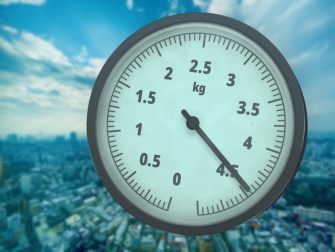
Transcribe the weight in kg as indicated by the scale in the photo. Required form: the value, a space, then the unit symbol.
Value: 4.45 kg
